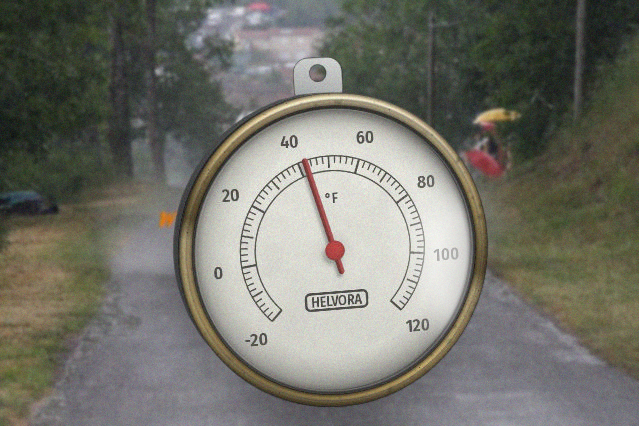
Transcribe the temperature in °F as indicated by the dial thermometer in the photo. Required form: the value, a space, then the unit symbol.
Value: 42 °F
